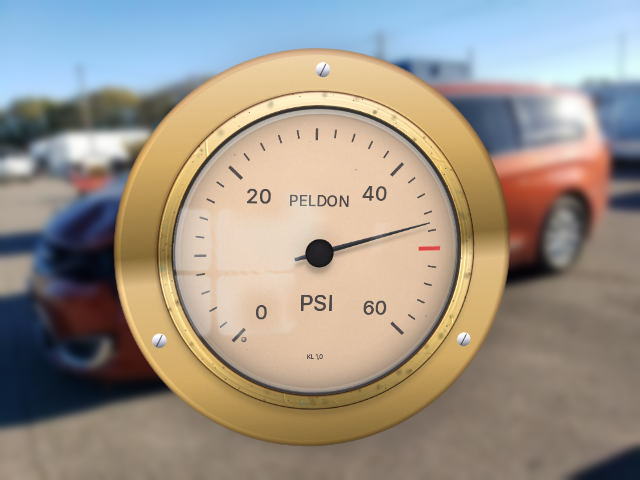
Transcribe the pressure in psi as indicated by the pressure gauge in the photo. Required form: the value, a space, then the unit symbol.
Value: 47 psi
